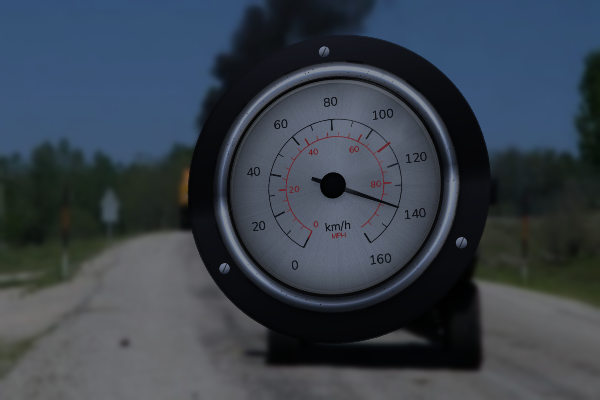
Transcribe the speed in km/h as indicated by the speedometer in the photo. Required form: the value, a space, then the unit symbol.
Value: 140 km/h
